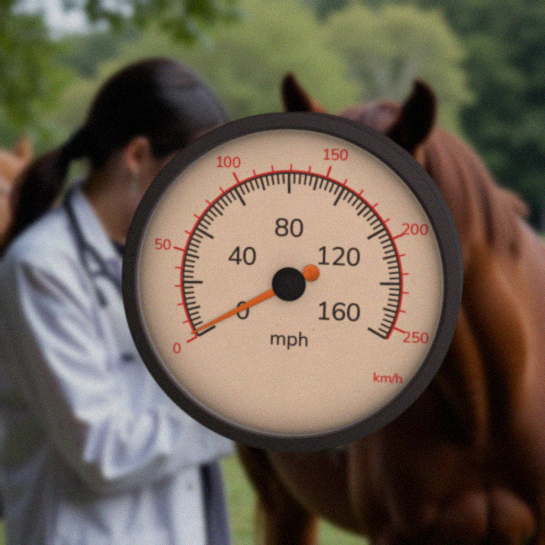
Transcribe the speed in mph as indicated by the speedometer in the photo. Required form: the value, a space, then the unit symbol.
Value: 2 mph
